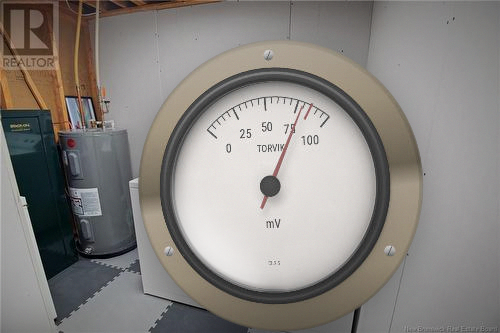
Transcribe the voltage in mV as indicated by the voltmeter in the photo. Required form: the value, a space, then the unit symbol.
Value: 80 mV
